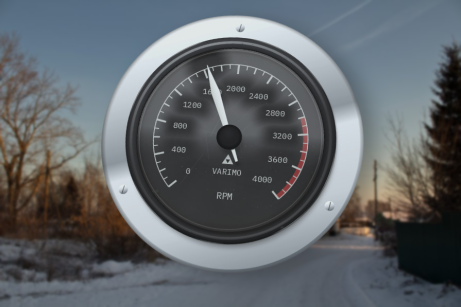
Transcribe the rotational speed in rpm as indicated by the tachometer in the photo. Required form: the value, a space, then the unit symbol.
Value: 1650 rpm
